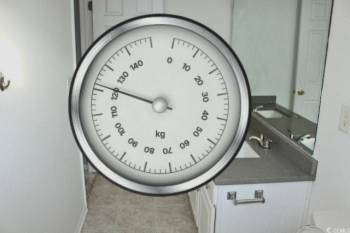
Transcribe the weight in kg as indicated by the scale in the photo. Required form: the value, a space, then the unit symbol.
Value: 122 kg
